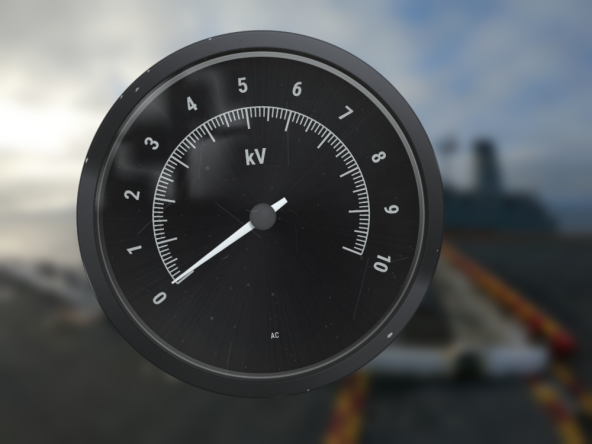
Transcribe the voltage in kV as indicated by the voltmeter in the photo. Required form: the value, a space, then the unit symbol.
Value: 0.1 kV
